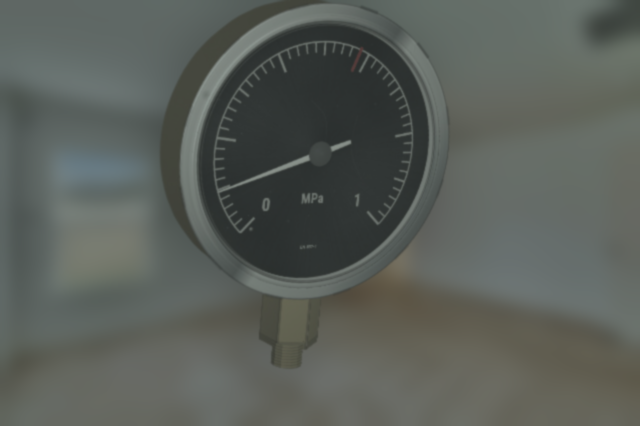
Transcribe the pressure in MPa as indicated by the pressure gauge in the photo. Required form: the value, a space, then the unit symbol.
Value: 0.1 MPa
